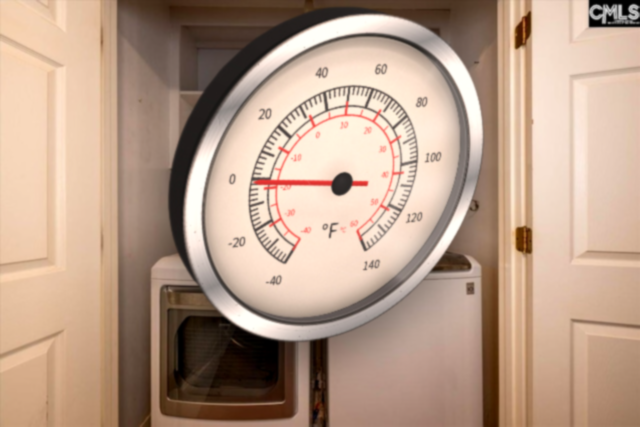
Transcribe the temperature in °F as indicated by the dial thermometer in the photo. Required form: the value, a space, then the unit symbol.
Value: 0 °F
